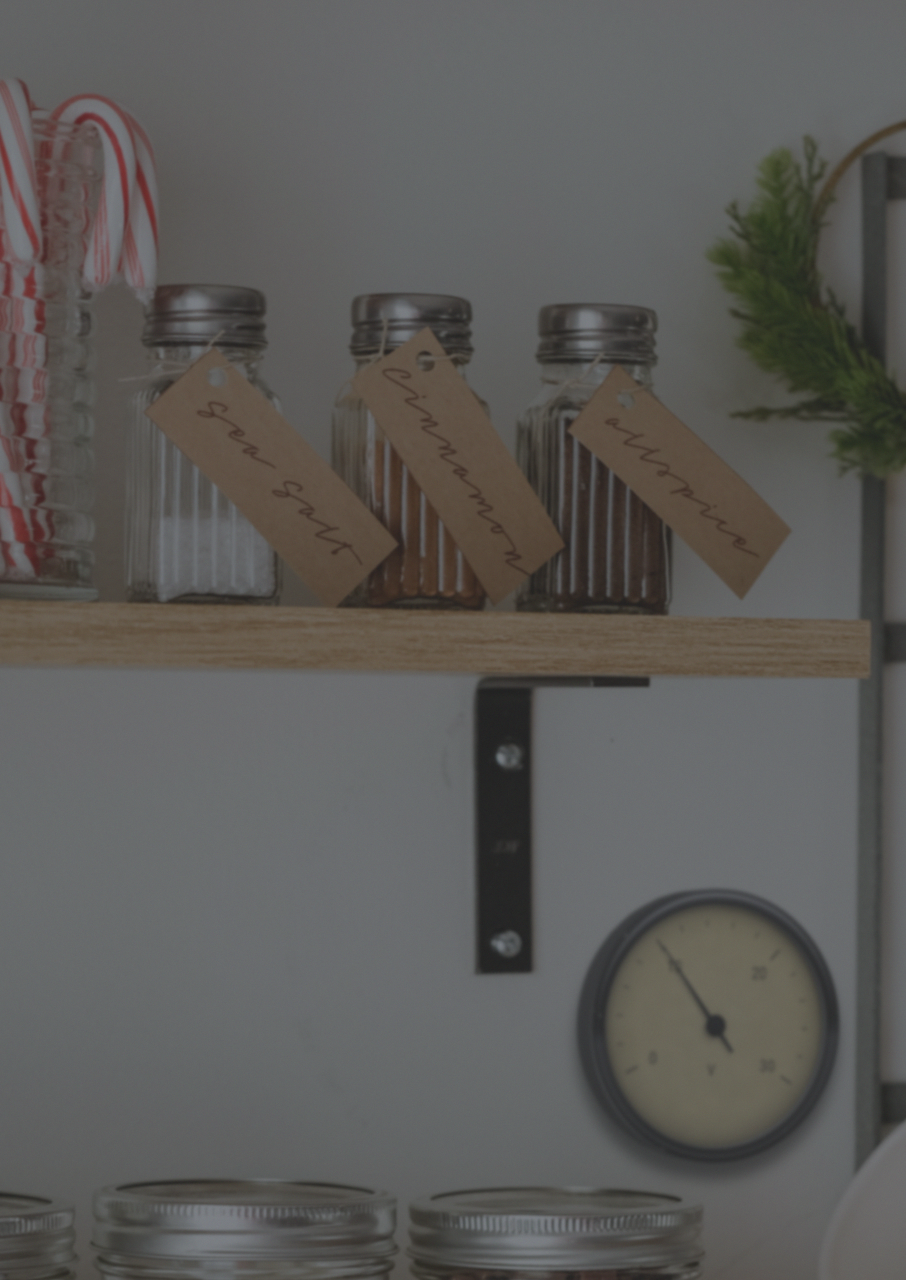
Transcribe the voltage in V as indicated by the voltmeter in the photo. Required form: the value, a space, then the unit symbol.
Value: 10 V
